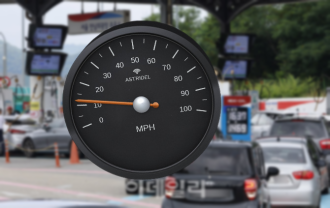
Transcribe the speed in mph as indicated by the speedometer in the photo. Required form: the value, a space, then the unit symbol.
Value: 12.5 mph
